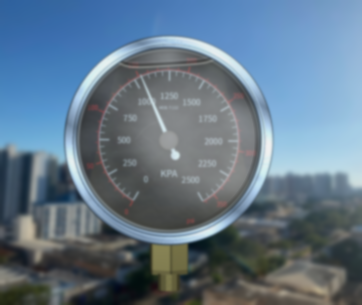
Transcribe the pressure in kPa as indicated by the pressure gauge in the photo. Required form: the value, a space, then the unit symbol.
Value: 1050 kPa
